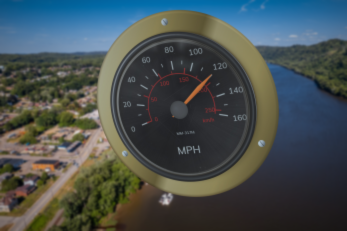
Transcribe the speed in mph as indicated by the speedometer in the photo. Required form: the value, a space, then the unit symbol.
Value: 120 mph
